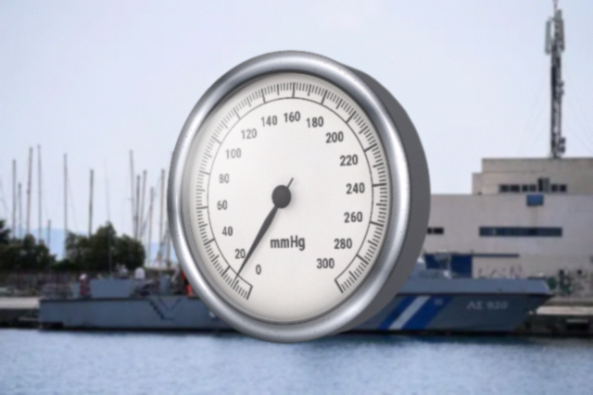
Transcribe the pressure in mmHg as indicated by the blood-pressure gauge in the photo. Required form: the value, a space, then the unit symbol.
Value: 10 mmHg
